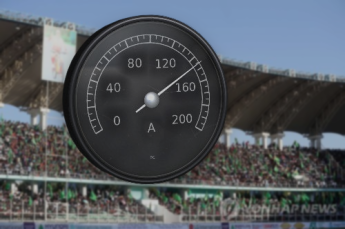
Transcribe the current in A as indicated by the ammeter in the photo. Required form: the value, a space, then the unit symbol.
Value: 145 A
